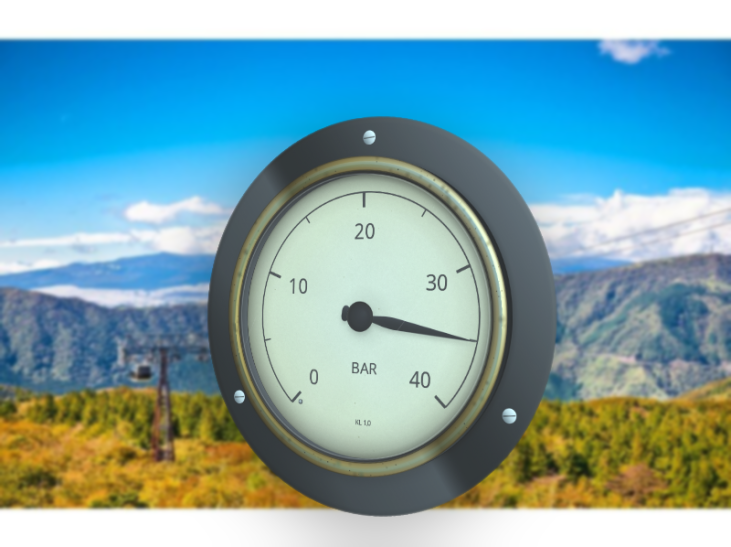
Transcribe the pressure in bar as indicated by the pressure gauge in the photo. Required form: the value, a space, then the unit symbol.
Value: 35 bar
